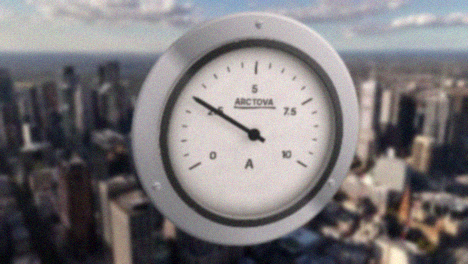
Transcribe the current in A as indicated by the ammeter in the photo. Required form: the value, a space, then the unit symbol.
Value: 2.5 A
